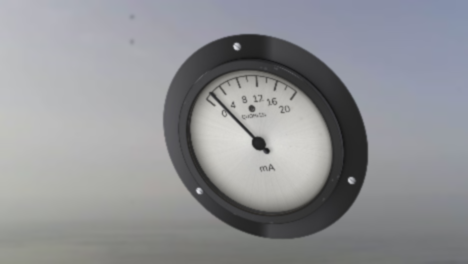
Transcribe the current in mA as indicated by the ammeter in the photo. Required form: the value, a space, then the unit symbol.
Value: 2 mA
